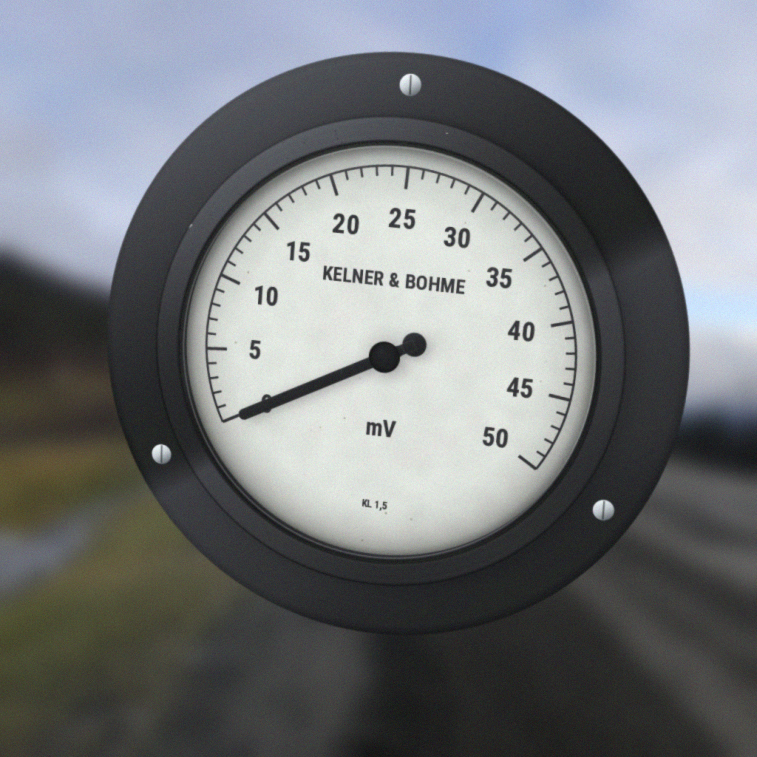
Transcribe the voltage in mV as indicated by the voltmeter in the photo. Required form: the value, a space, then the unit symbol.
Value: 0 mV
